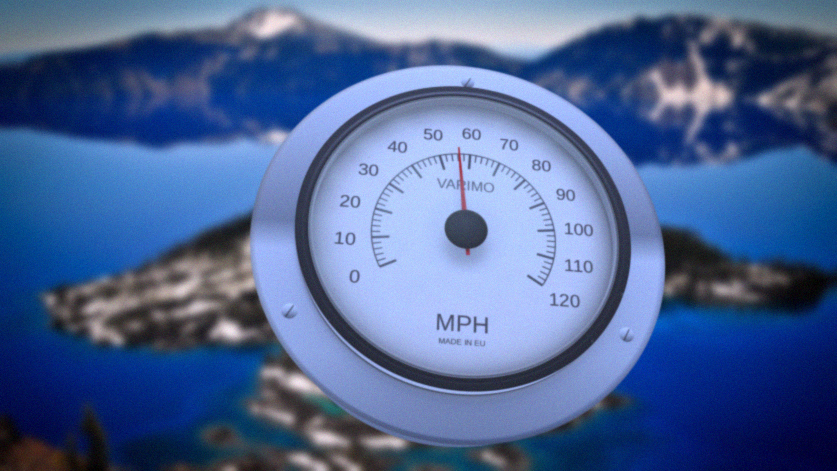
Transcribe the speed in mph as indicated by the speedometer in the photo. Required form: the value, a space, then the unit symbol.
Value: 56 mph
